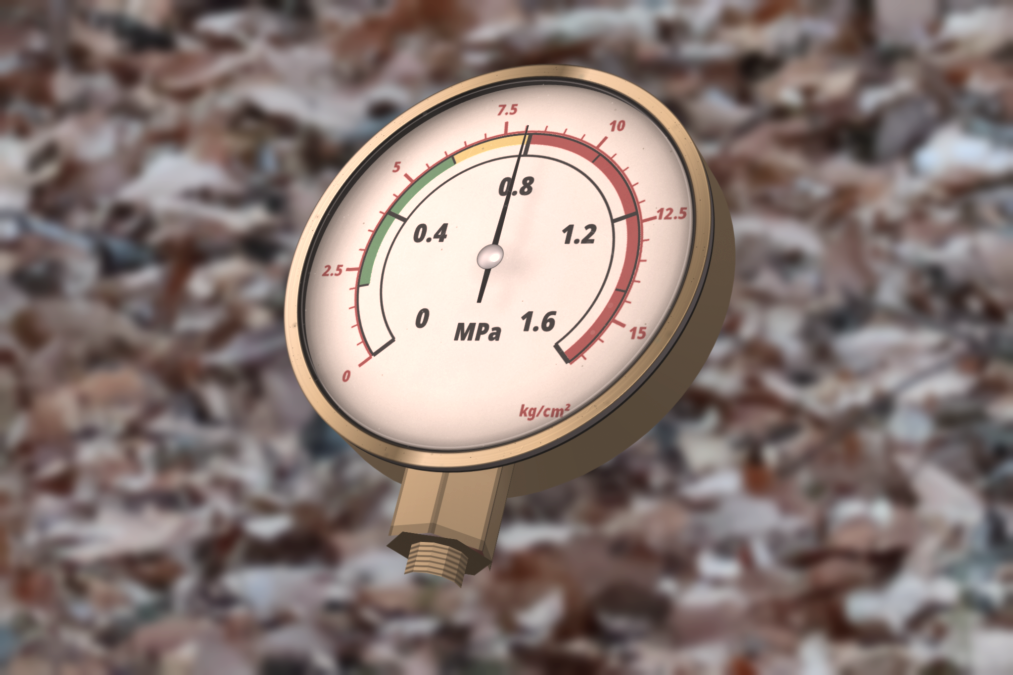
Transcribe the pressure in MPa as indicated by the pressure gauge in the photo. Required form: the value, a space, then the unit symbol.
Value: 0.8 MPa
